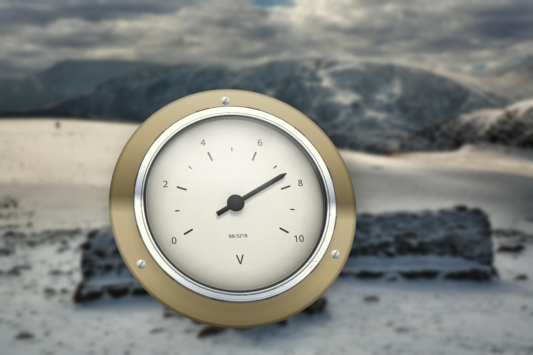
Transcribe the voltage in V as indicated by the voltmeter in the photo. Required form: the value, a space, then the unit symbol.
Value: 7.5 V
